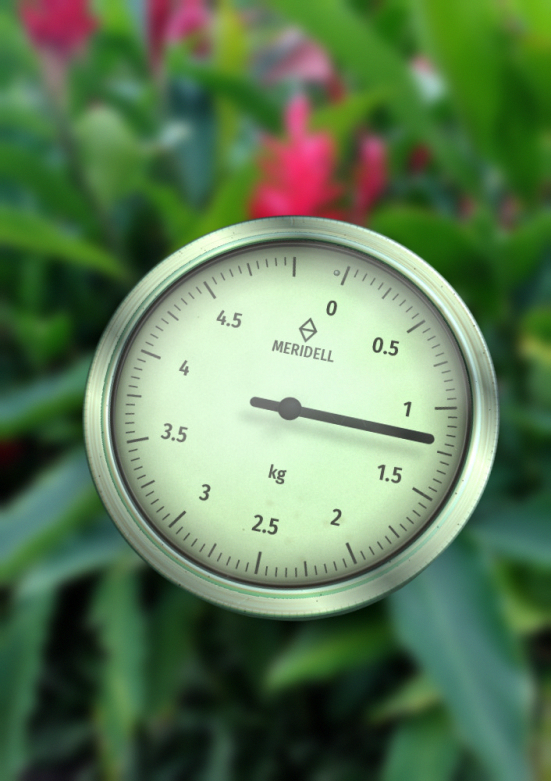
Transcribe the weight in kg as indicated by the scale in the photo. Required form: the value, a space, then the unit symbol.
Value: 1.2 kg
